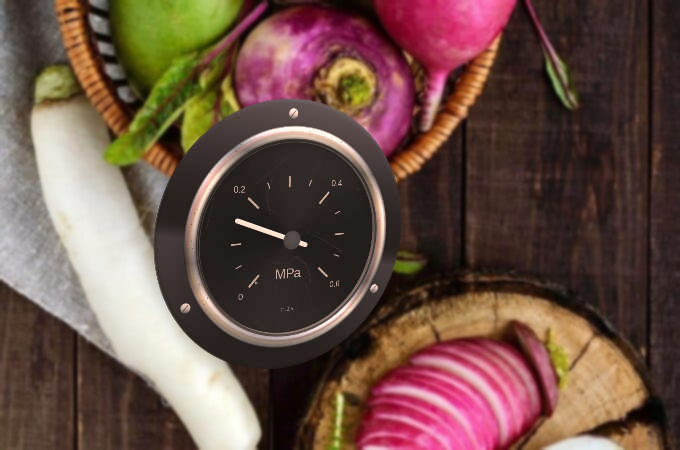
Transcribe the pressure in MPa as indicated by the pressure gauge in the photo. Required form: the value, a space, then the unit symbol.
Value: 0.15 MPa
